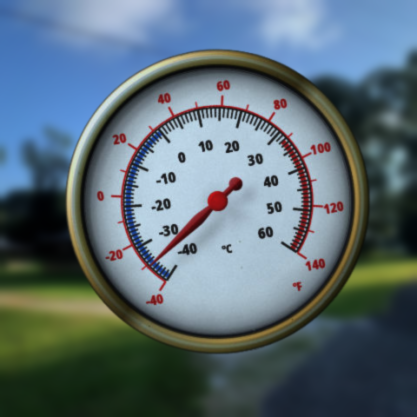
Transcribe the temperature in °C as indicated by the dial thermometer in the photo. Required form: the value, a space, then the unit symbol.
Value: -35 °C
